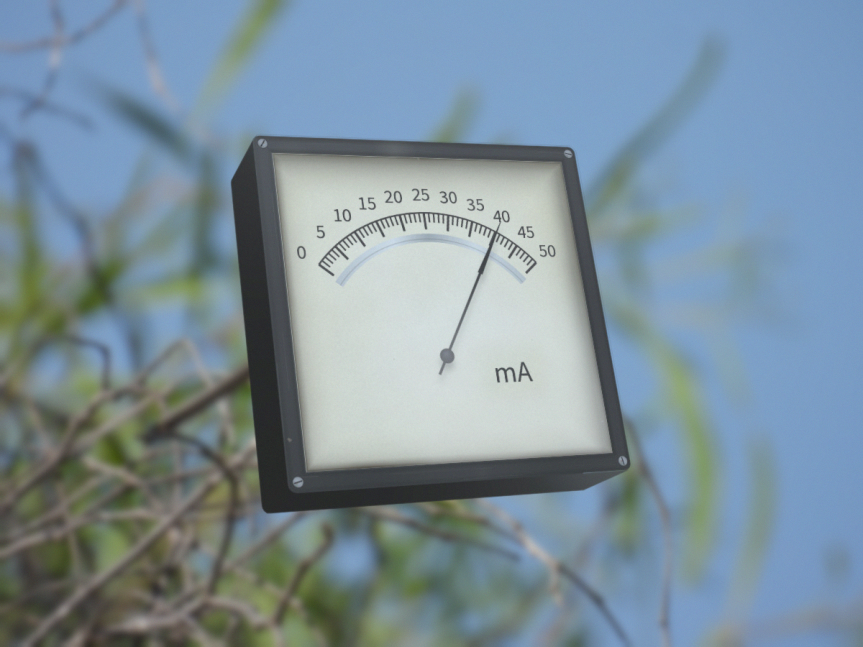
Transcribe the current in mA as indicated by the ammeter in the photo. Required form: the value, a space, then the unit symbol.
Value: 40 mA
